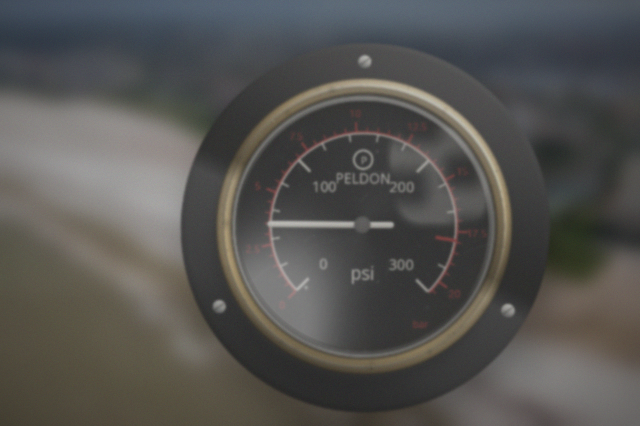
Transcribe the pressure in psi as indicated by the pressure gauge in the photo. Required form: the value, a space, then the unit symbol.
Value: 50 psi
